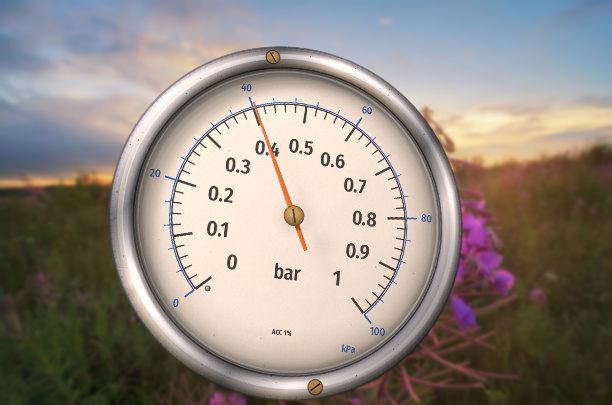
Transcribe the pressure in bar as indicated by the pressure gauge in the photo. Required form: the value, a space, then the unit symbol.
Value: 0.4 bar
